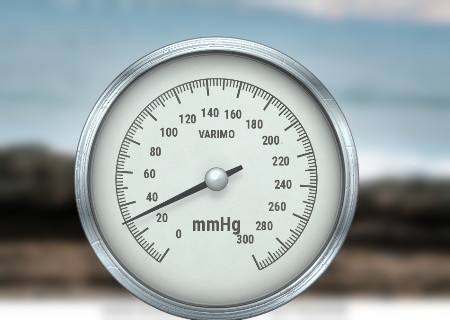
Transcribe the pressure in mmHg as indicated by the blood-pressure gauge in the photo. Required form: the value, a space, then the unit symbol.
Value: 30 mmHg
